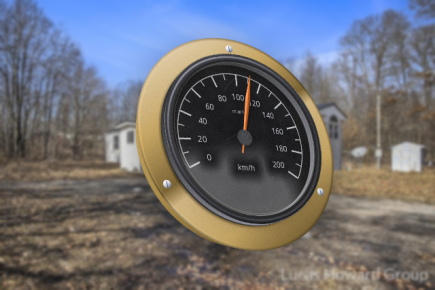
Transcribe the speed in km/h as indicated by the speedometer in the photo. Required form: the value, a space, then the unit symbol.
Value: 110 km/h
